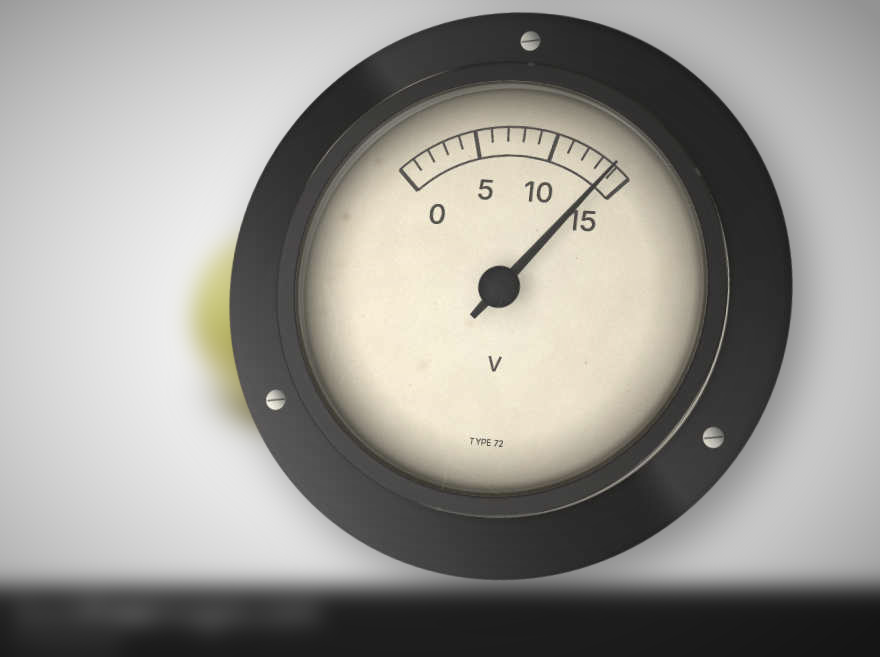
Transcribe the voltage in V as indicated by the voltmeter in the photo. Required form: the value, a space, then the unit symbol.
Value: 14 V
